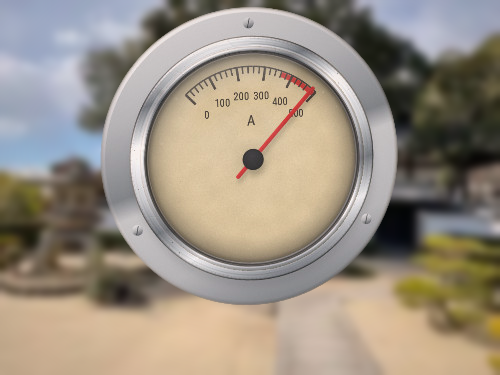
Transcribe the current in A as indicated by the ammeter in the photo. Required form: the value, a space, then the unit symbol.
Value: 480 A
